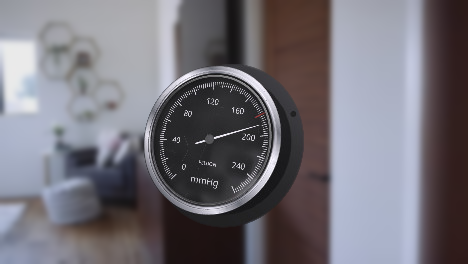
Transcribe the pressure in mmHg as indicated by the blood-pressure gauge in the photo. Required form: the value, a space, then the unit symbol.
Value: 190 mmHg
